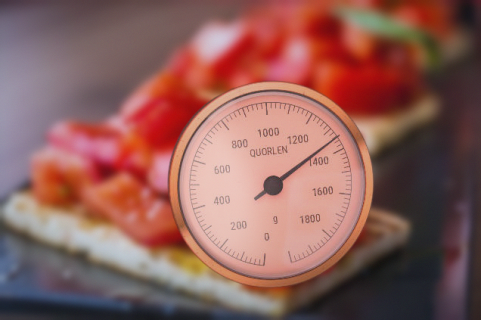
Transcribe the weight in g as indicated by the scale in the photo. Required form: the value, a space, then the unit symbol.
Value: 1340 g
